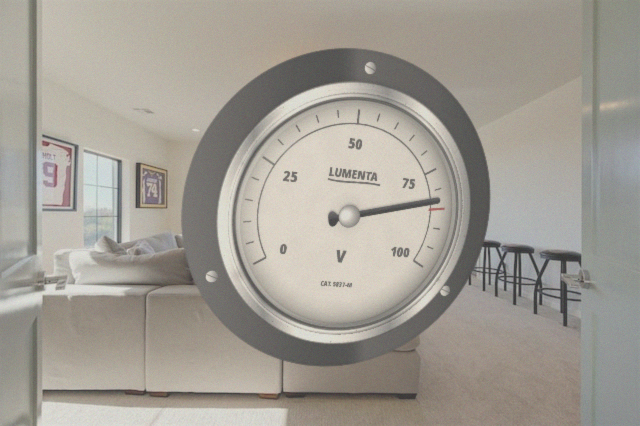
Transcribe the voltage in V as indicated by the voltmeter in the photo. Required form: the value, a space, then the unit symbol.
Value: 82.5 V
